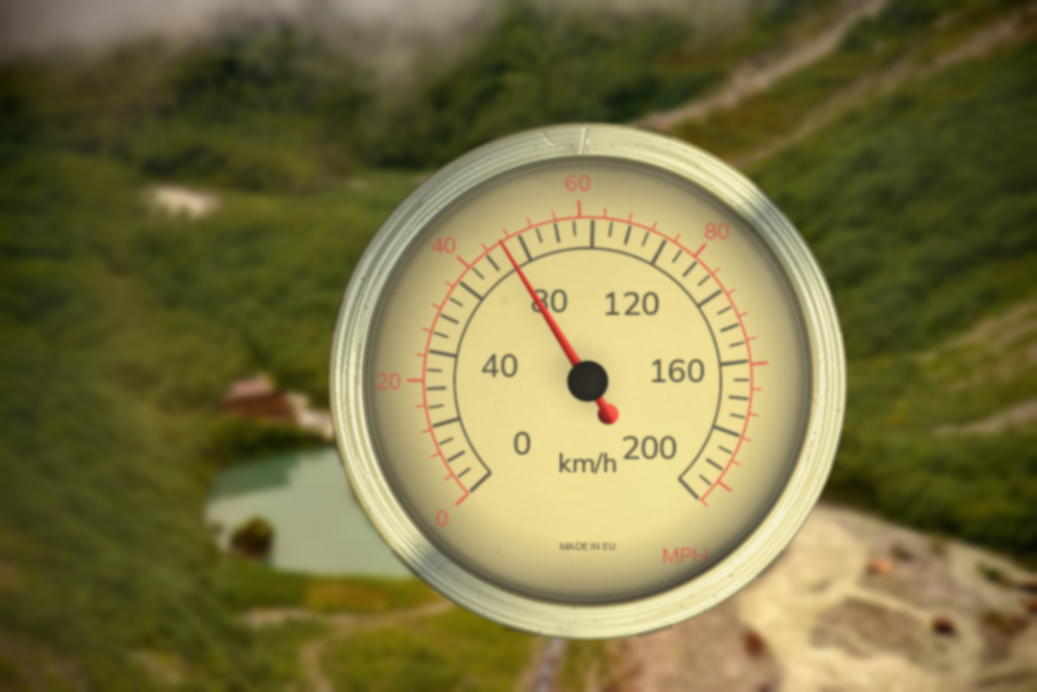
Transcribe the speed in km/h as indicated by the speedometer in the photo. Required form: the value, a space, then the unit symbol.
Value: 75 km/h
